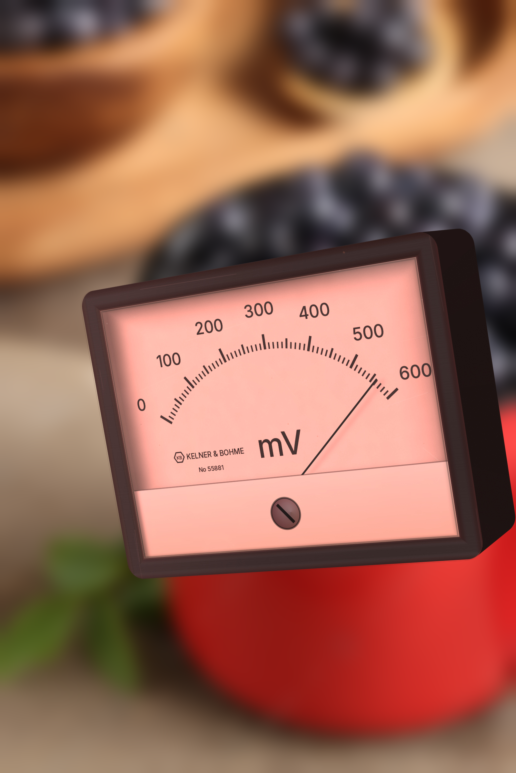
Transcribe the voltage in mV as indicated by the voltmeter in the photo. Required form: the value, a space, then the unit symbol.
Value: 560 mV
